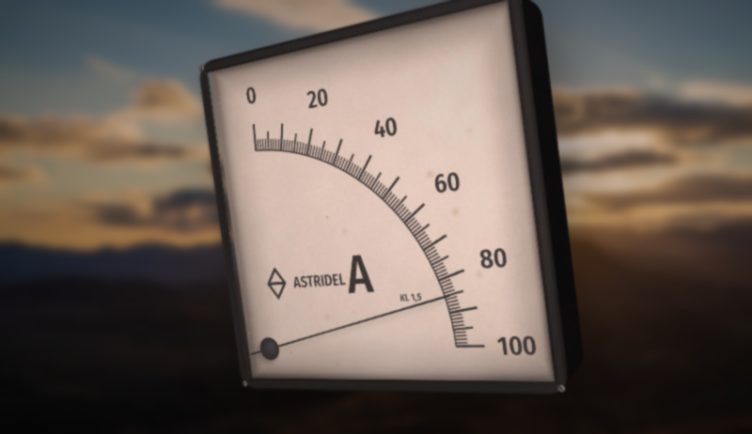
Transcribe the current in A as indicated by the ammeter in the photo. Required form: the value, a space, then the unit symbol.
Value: 85 A
